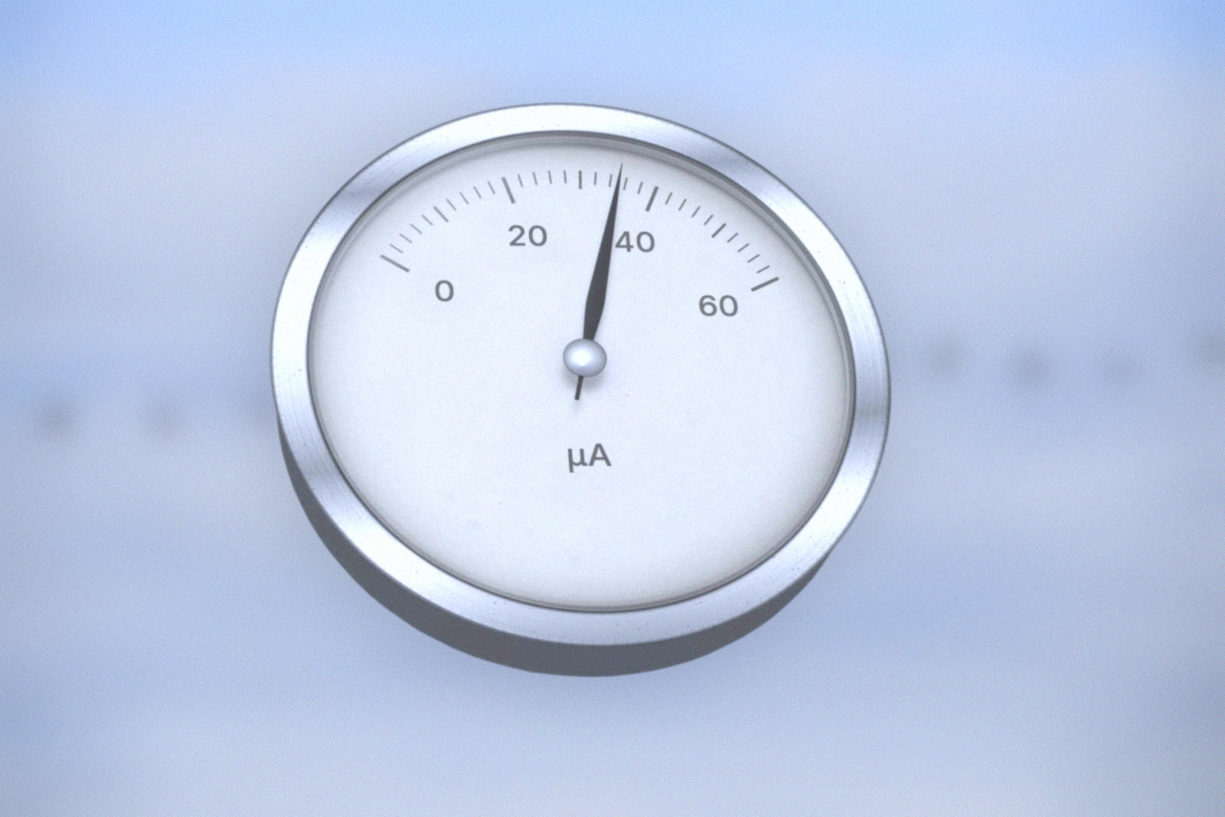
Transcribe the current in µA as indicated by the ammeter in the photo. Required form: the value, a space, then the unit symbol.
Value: 35 µA
